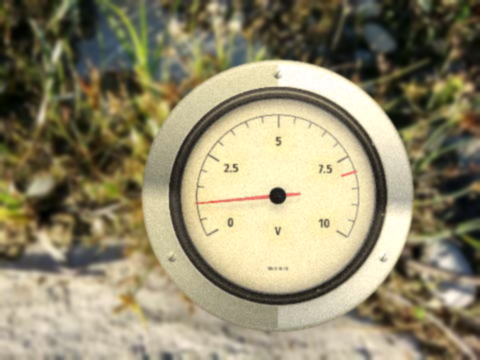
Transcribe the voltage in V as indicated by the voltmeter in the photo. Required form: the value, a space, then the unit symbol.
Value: 1 V
